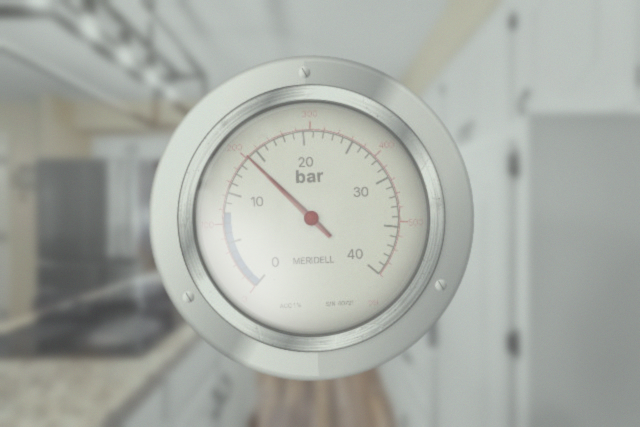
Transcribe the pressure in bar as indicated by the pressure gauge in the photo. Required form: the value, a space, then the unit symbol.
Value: 14 bar
